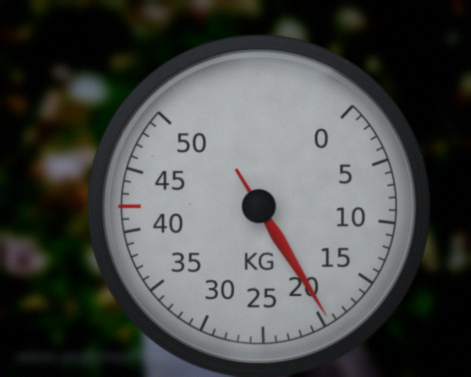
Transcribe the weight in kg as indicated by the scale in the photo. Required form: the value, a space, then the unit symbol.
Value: 19.5 kg
